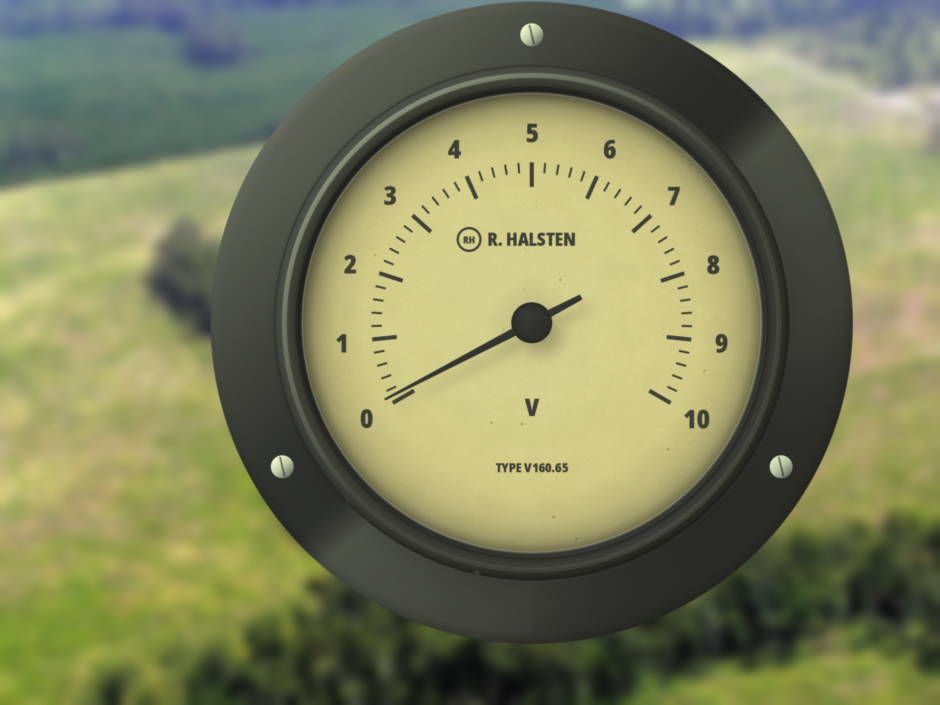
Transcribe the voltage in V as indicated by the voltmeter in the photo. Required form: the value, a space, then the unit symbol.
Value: 0.1 V
